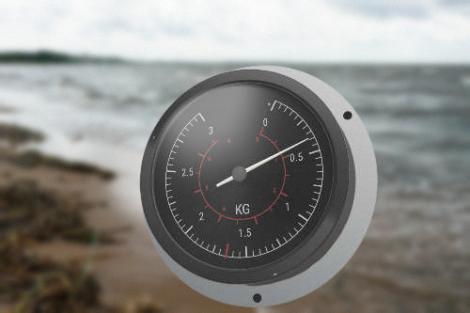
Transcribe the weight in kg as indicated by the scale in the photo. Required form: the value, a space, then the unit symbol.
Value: 0.4 kg
